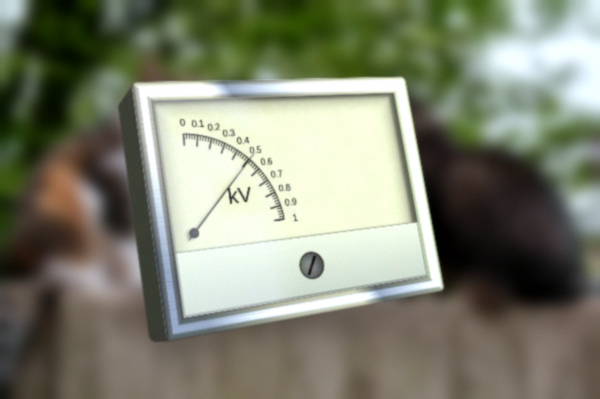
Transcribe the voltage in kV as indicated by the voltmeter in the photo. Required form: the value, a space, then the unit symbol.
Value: 0.5 kV
